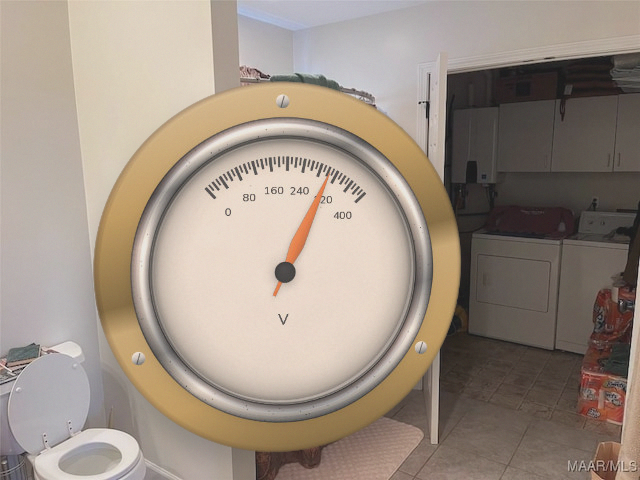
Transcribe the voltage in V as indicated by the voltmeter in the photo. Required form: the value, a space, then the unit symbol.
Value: 300 V
